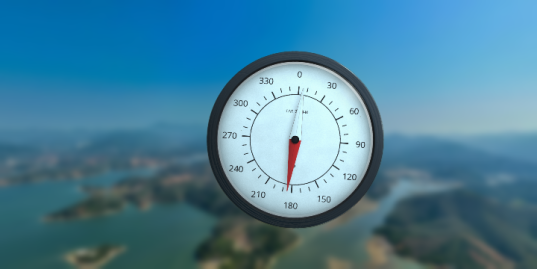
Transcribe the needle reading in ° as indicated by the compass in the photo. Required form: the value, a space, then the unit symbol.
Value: 185 °
